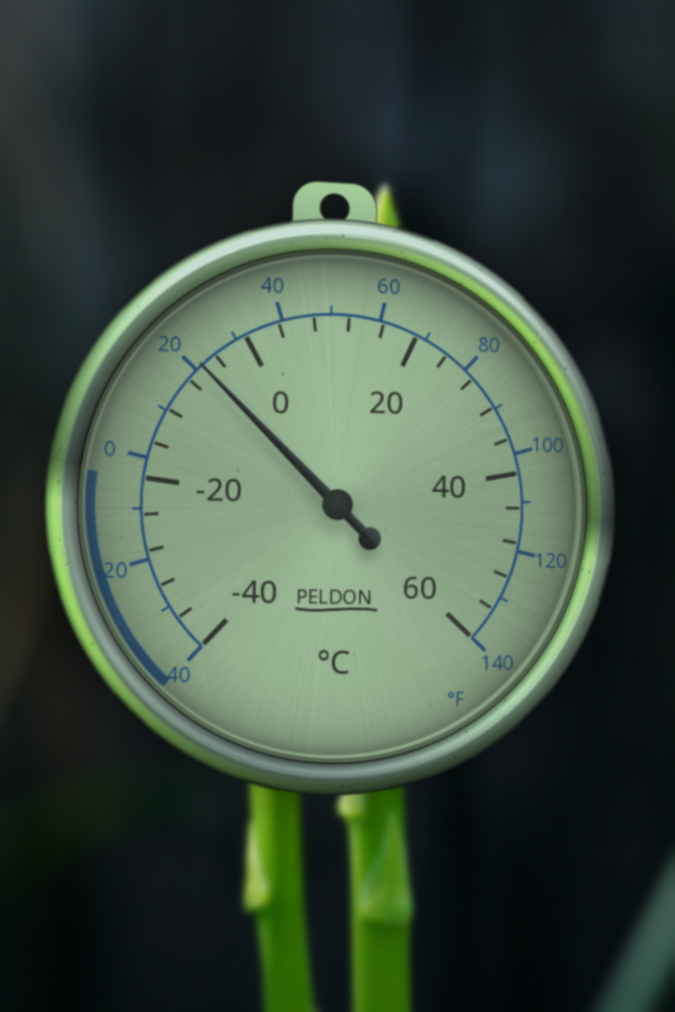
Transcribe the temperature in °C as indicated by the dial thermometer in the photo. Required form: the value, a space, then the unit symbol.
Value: -6 °C
